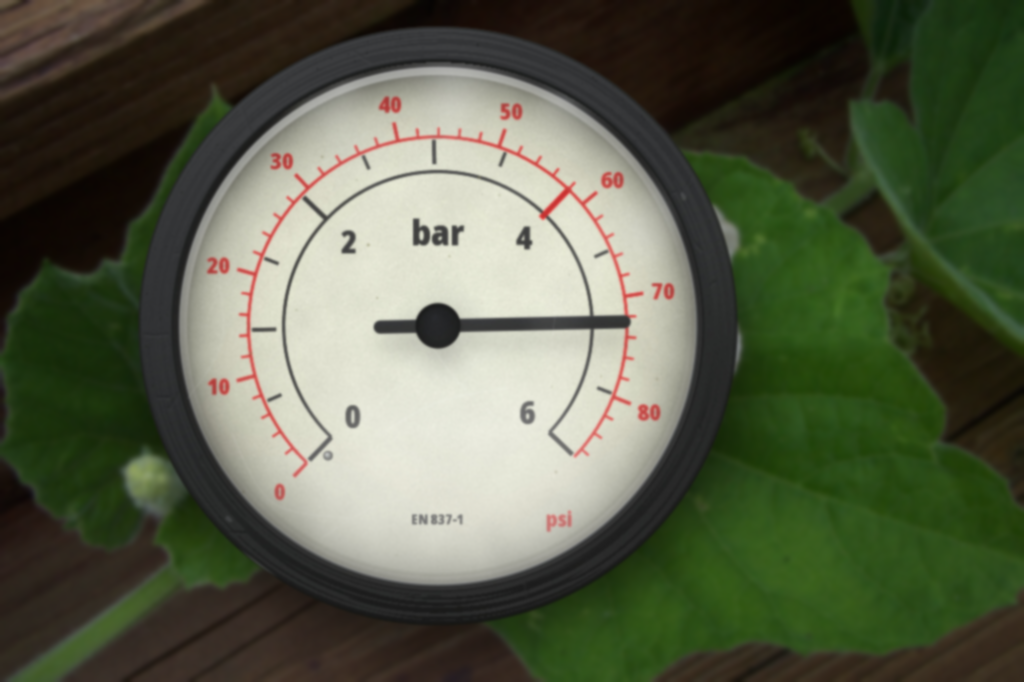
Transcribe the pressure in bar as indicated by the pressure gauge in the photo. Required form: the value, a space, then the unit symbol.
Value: 5 bar
